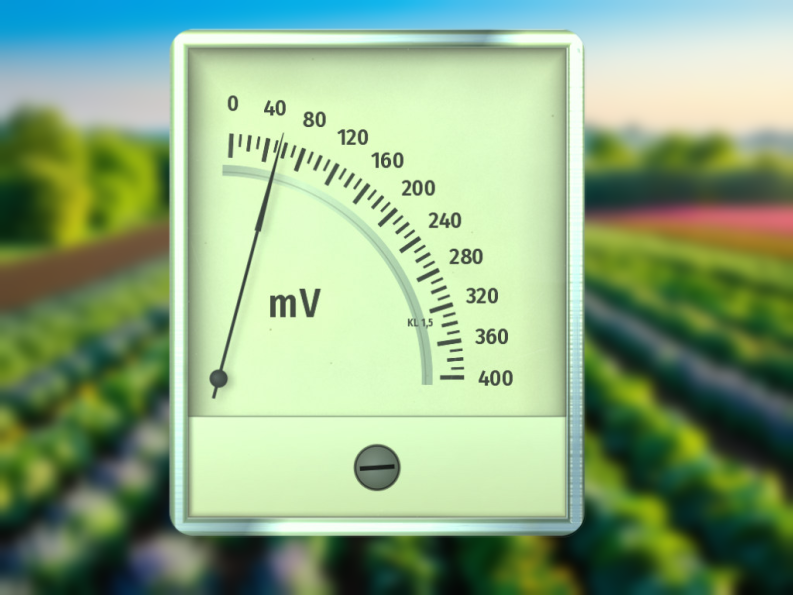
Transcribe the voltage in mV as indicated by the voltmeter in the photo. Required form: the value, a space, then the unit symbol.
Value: 55 mV
